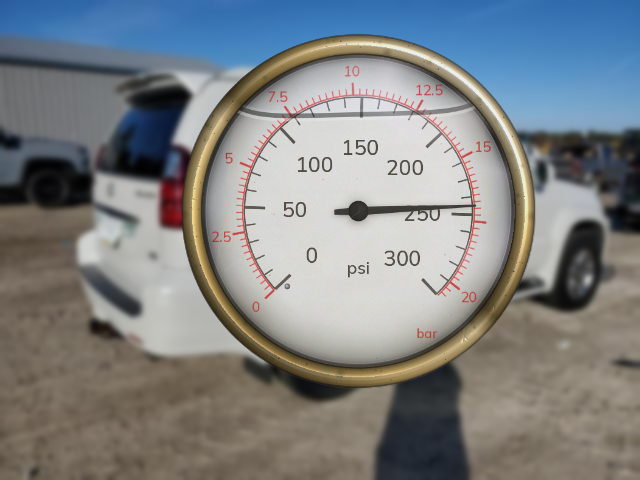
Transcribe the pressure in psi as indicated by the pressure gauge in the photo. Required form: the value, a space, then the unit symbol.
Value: 245 psi
